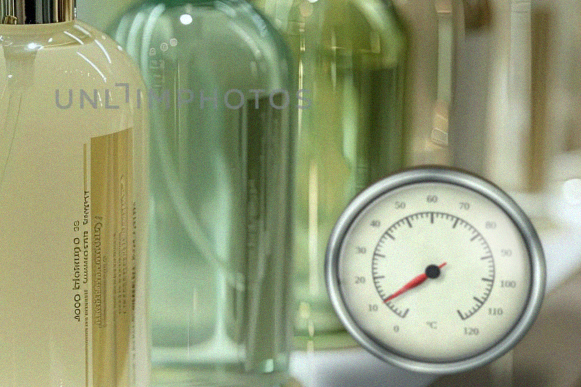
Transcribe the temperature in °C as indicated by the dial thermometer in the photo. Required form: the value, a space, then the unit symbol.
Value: 10 °C
